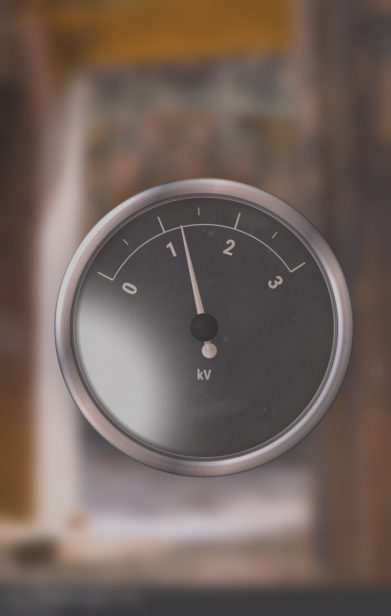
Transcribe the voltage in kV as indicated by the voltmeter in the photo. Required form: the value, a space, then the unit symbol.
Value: 1.25 kV
